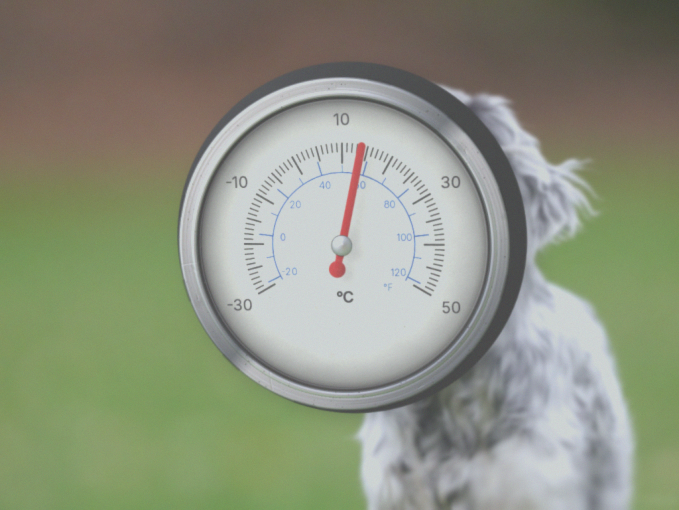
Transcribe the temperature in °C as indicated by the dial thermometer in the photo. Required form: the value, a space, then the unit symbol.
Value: 14 °C
